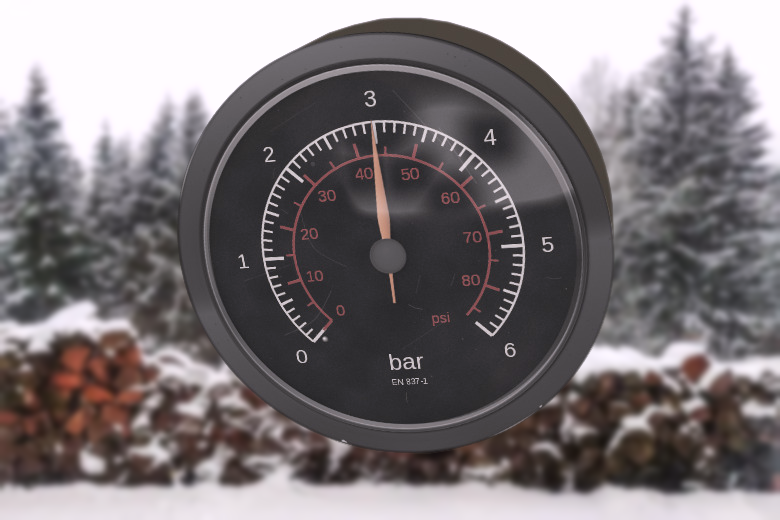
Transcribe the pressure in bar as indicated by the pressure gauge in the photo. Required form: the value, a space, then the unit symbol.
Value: 3 bar
